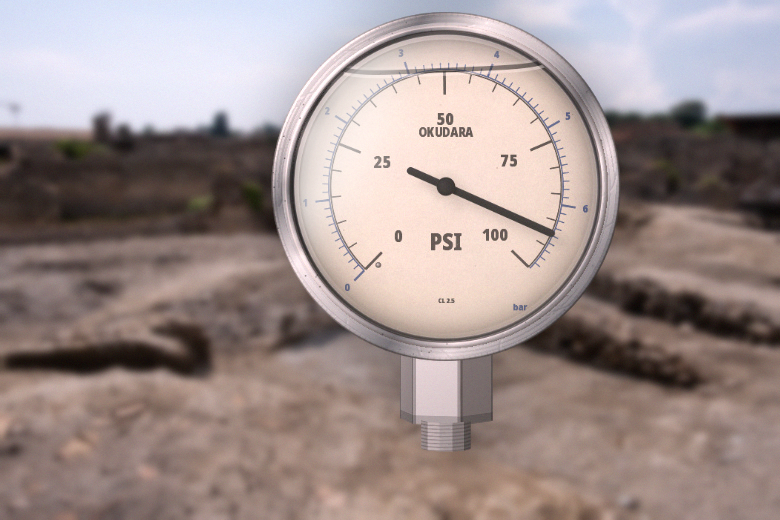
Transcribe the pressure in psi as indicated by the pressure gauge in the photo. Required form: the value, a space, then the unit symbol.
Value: 92.5 psi
